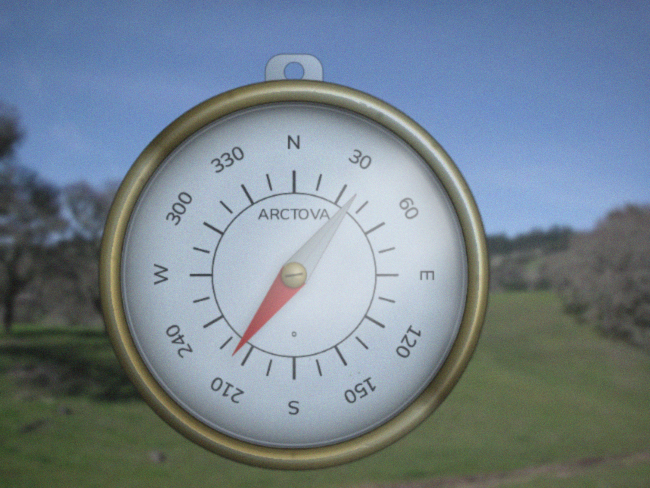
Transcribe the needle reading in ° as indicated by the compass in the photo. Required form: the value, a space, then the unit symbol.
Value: 217.5 °
